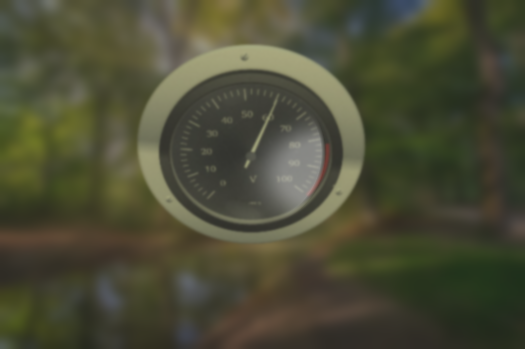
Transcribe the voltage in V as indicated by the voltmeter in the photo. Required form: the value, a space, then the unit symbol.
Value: 60 V
